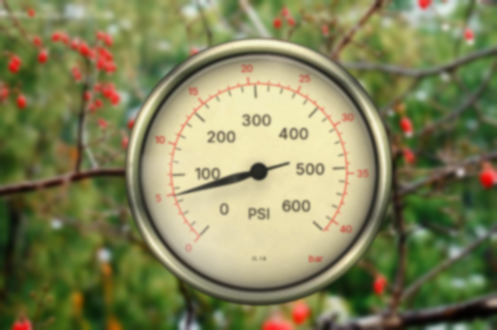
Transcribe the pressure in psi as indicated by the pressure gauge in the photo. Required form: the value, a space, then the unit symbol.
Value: 70 psi
